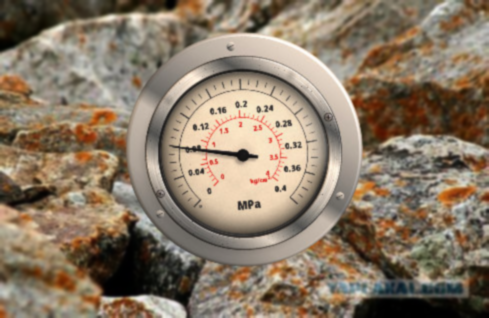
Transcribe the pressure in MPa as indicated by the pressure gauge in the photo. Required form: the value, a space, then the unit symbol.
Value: 0.08 MPa
